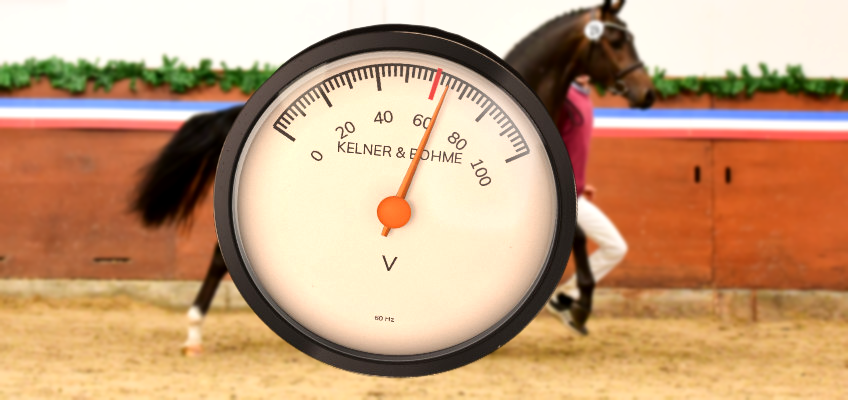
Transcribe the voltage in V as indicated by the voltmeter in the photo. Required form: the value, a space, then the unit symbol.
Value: 64 V
